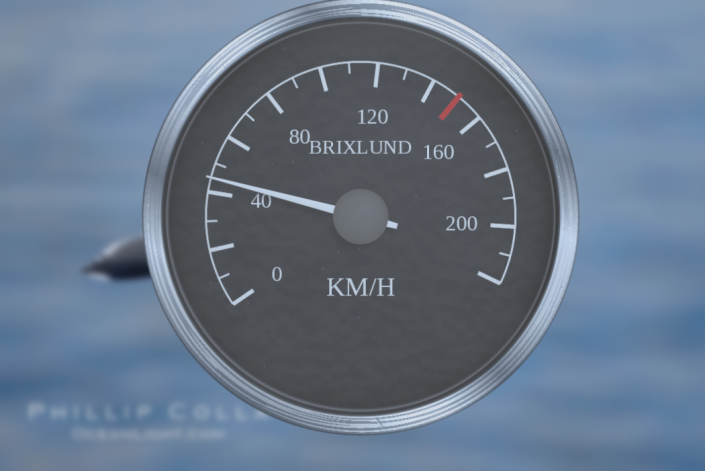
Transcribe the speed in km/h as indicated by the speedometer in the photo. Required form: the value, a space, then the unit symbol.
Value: 45 km/h
